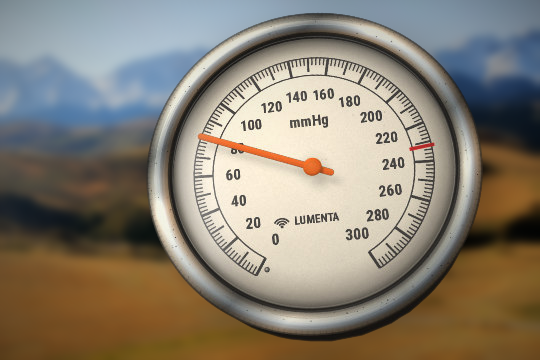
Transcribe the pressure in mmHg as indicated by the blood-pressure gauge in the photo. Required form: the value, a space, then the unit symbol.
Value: 80 mmHg
